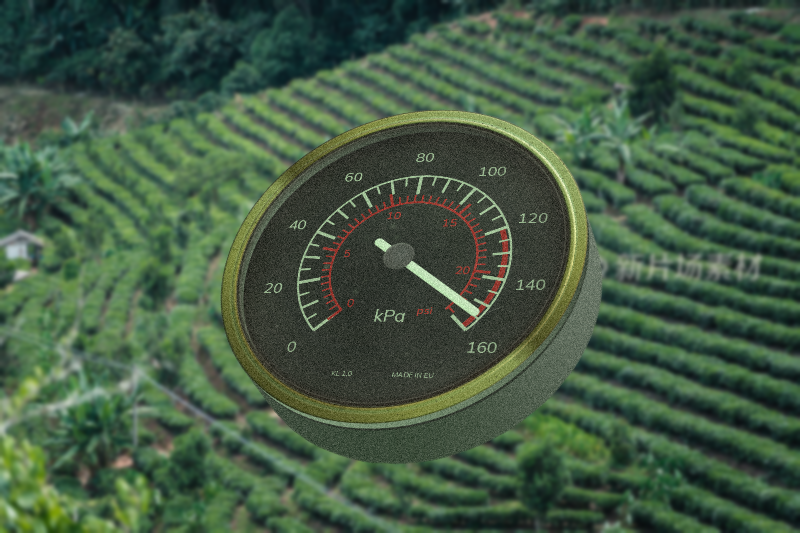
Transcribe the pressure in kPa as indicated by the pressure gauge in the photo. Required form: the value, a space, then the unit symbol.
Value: 155 kPa
